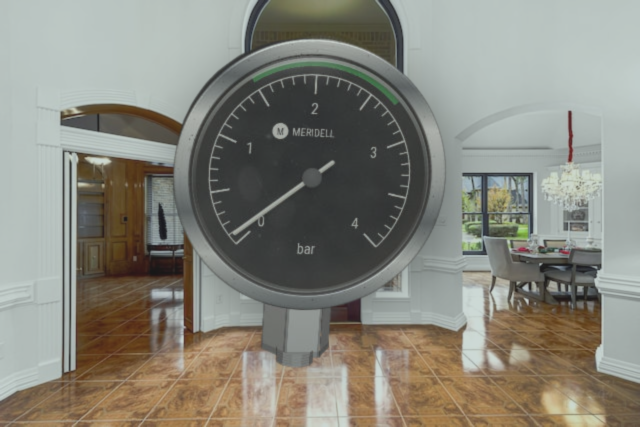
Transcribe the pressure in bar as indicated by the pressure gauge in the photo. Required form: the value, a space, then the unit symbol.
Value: 0.1 bar
